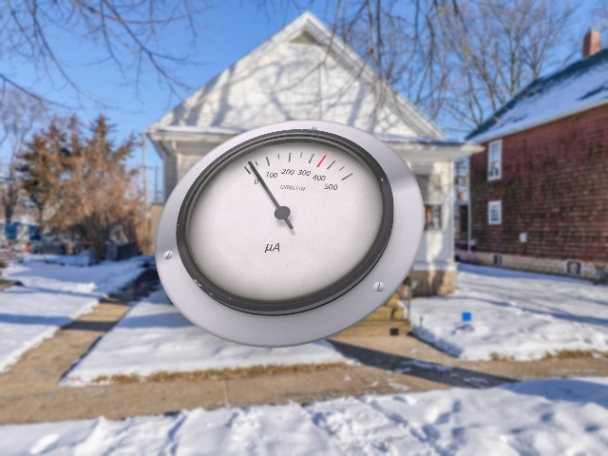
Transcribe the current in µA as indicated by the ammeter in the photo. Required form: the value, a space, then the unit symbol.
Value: 25 µA
